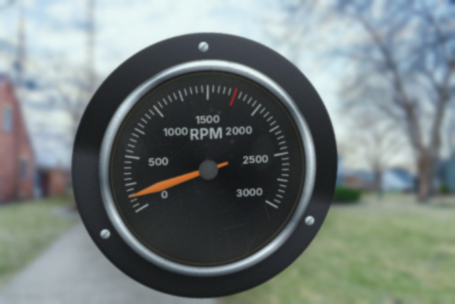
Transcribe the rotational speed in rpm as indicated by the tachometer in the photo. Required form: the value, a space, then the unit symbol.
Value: 150 rpm
